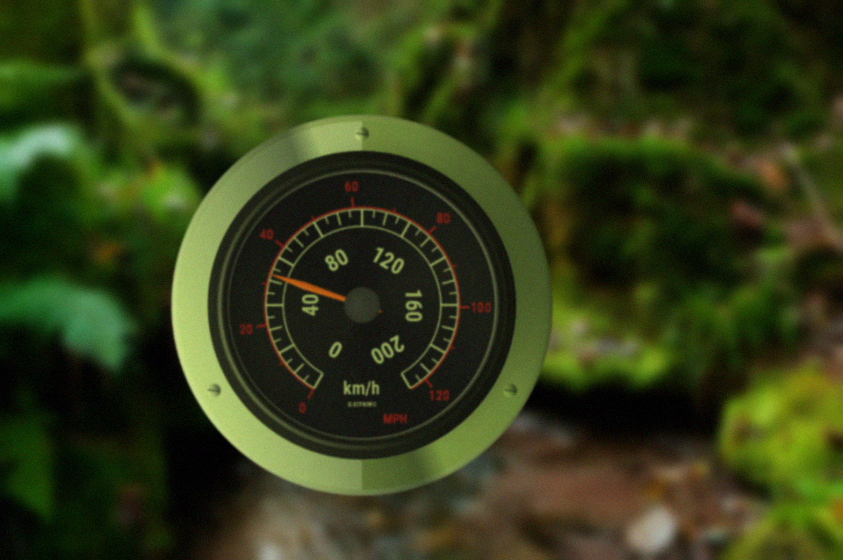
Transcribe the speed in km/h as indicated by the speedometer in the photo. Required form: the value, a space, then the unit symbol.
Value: 52.5 km/h
